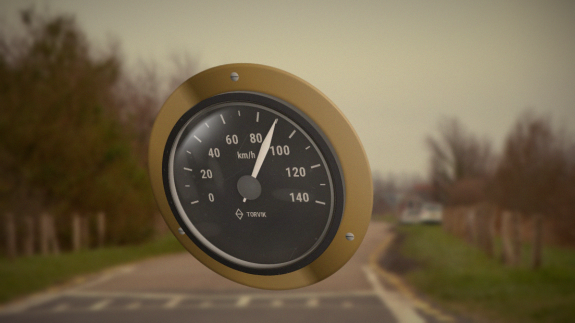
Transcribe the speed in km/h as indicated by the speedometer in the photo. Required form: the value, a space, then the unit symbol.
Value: 90 km/h
